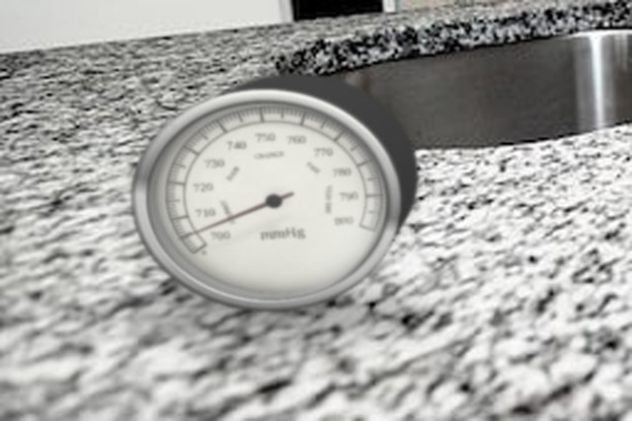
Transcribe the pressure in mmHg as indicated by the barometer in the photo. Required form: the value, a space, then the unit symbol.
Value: 705 mmHg
